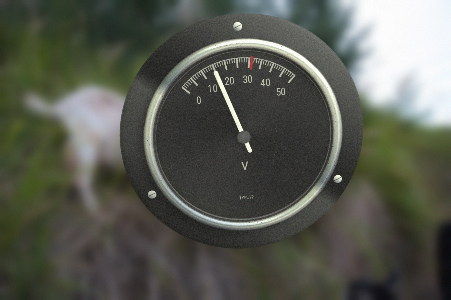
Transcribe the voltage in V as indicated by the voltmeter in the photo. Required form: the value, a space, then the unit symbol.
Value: 15 V
